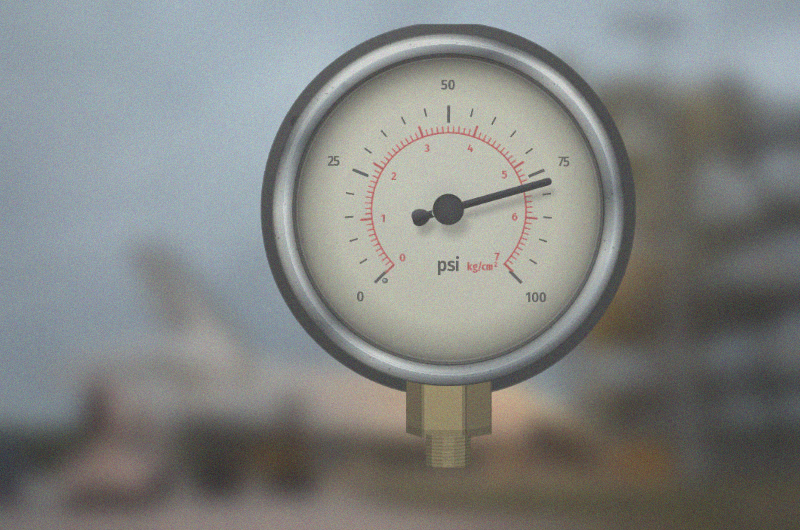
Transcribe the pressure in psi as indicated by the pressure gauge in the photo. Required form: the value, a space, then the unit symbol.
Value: 77.5 psi
